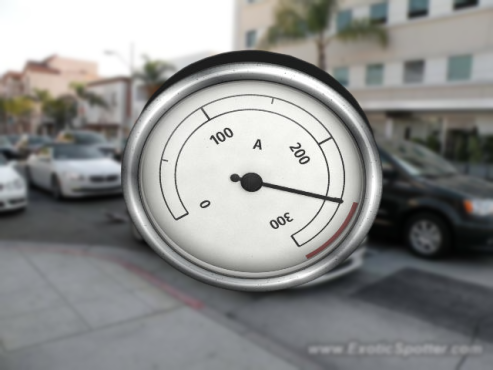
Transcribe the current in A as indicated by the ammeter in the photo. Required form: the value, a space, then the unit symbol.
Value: 250 A
